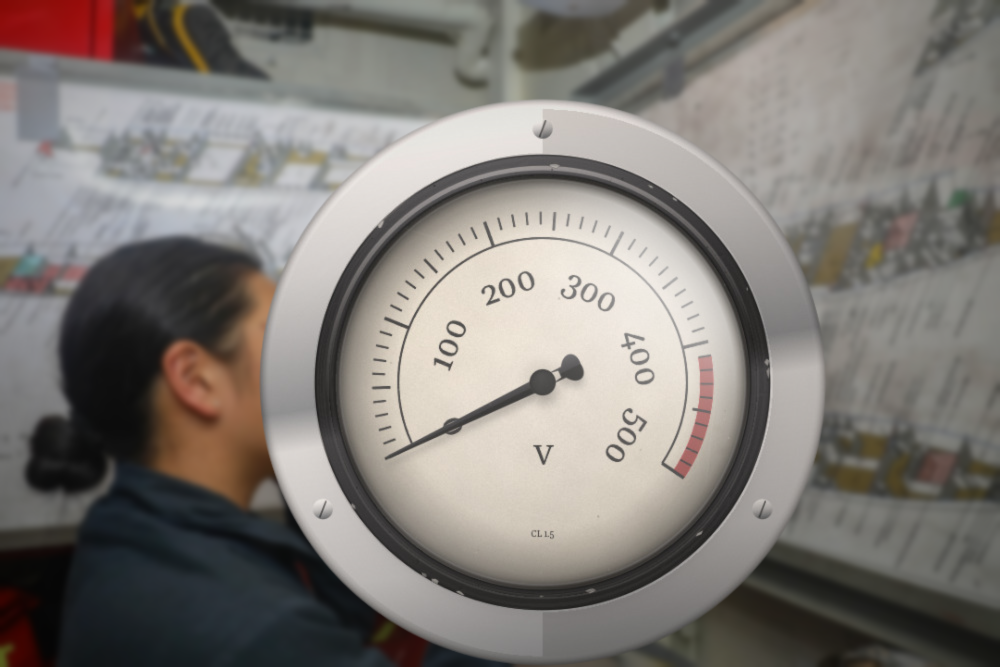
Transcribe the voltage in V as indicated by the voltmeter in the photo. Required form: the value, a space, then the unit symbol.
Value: 0 V
